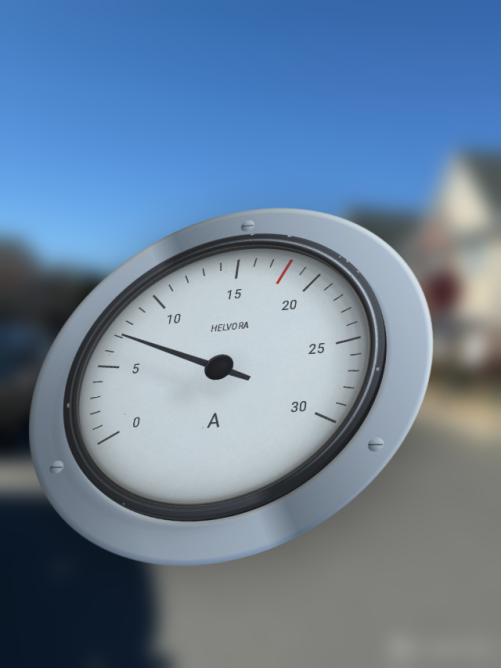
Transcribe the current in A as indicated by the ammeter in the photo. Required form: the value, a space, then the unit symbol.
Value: 7 A
